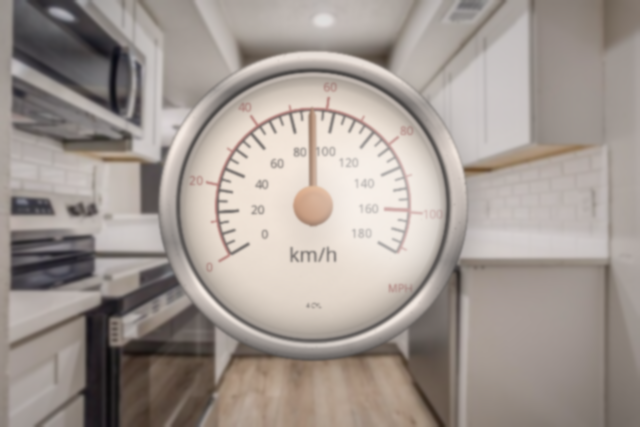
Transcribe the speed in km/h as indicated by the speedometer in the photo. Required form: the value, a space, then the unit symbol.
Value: 90 km/h
